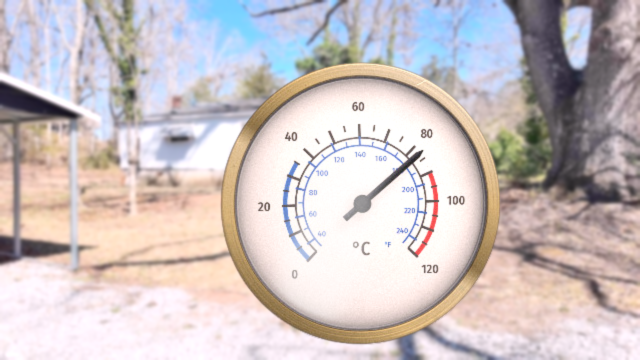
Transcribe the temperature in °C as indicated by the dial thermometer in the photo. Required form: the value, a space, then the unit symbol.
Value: 82.5 °C
